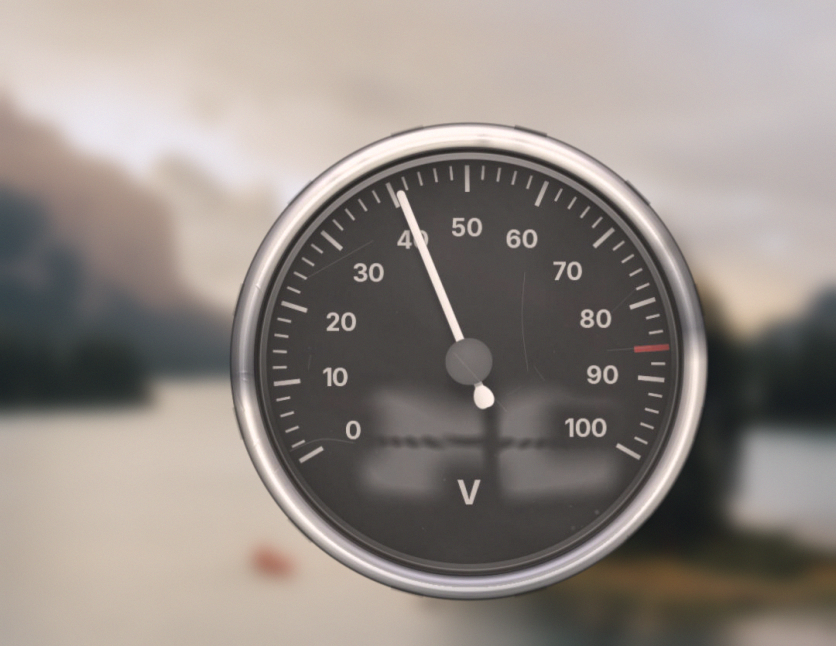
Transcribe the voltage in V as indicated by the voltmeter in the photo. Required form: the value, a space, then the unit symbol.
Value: 41 V
